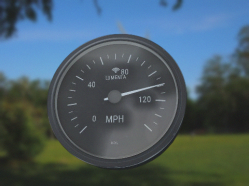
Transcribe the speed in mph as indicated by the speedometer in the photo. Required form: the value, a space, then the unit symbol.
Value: 110 mph
